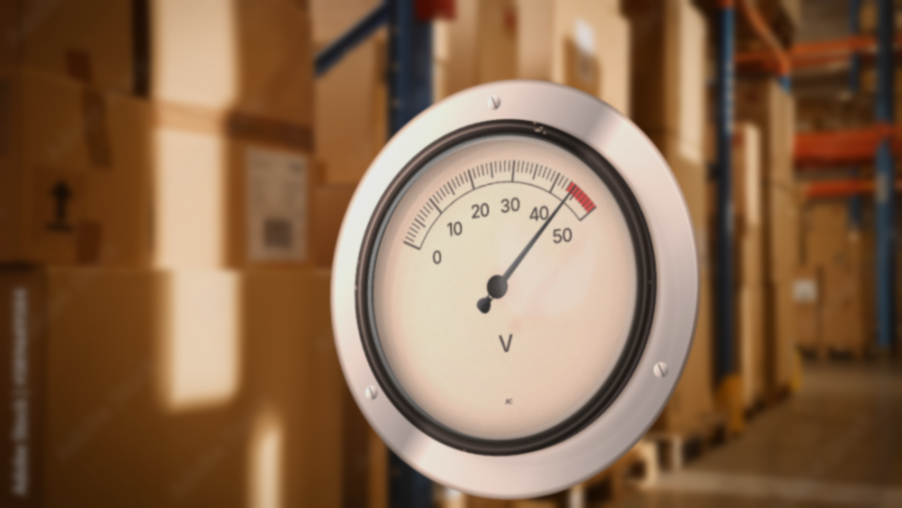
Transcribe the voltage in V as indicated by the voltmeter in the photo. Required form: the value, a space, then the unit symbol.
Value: 45 V
